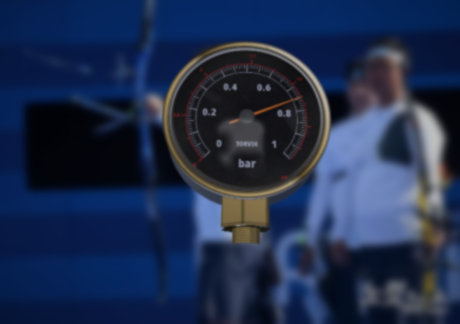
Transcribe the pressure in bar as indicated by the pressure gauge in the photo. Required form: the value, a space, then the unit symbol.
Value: 0.75 bar
